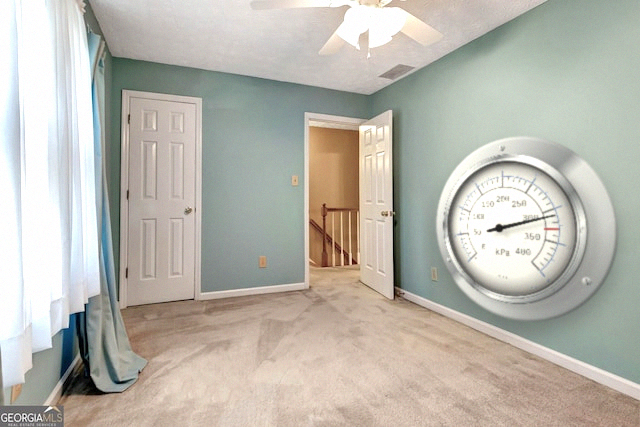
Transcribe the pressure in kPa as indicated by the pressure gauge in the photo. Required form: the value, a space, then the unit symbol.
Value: 310 kPa
